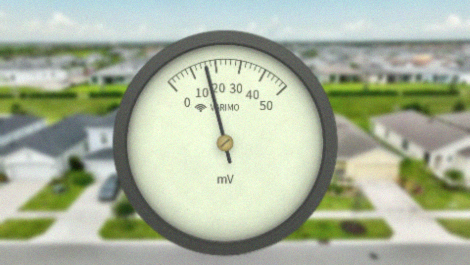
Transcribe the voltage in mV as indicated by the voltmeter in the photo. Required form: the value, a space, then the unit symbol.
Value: 16 mV
